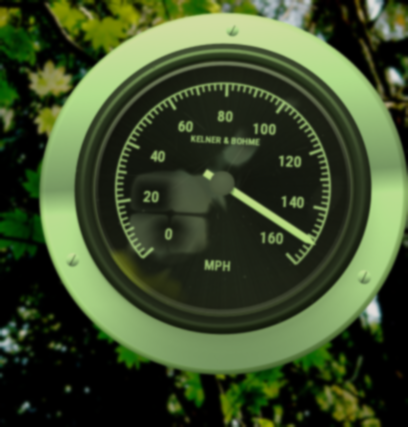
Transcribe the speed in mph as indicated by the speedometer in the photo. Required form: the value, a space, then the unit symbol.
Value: 152 mph
